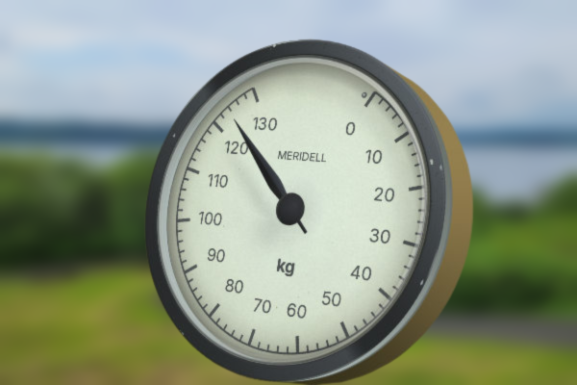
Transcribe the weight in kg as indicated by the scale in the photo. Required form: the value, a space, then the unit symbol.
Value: 124 kg
